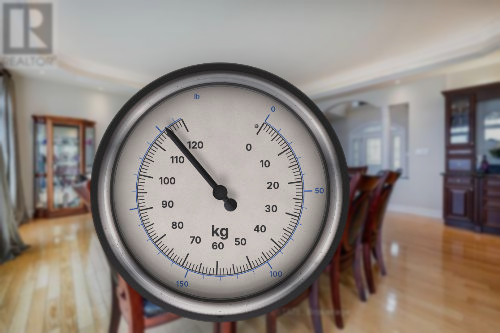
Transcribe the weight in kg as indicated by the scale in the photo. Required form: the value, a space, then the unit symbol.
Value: 115 kg
